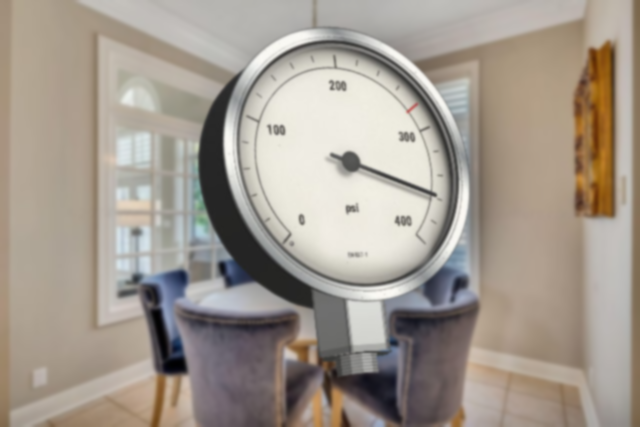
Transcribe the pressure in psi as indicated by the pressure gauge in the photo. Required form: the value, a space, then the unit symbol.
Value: 360 psi
